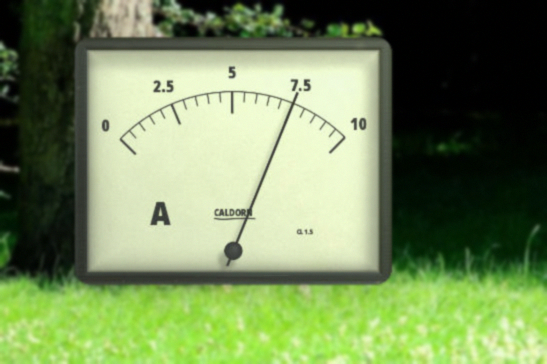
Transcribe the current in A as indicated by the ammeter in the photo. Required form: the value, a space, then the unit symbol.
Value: 7.5 A
